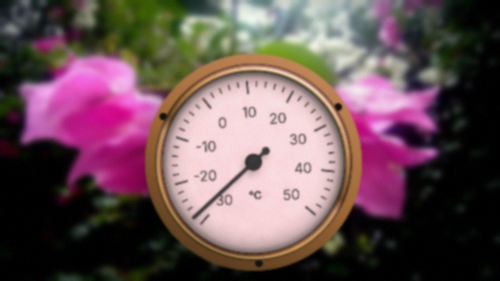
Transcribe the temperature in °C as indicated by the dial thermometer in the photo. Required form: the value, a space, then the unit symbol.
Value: -28 °C
